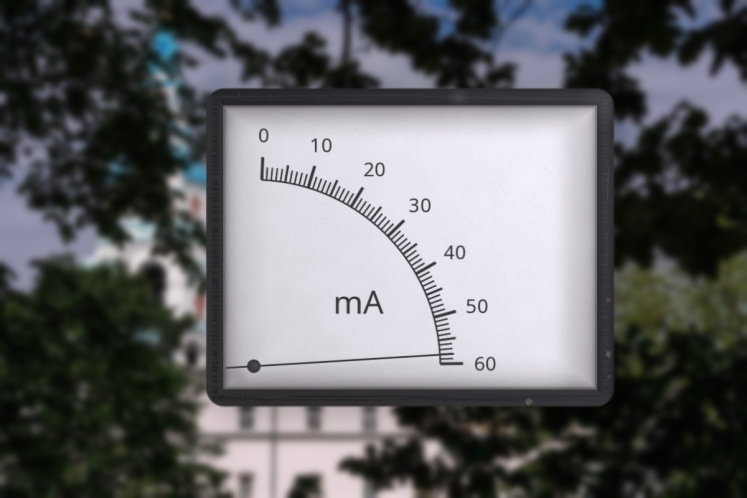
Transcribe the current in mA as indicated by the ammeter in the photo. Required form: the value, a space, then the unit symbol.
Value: 58 mA
